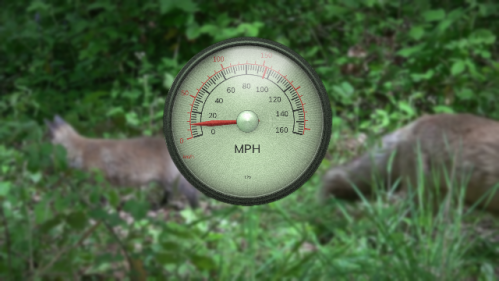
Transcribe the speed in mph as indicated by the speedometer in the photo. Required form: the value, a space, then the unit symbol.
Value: 10 mph
